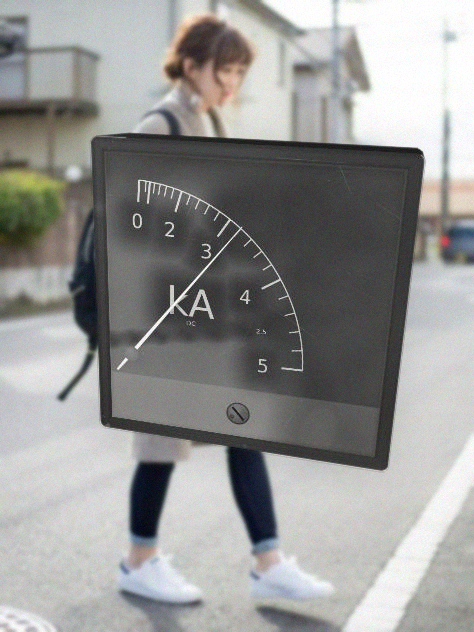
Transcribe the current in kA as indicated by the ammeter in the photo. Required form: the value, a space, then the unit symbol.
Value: 3.2 kA
